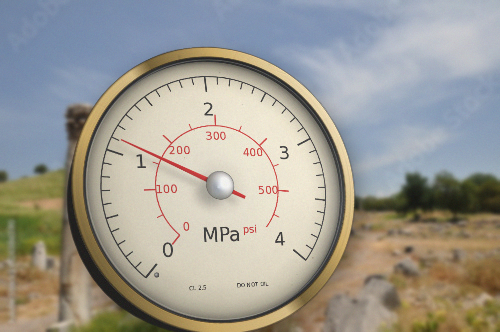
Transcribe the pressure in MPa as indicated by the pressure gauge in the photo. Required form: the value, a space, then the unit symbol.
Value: 1.1 MPa
